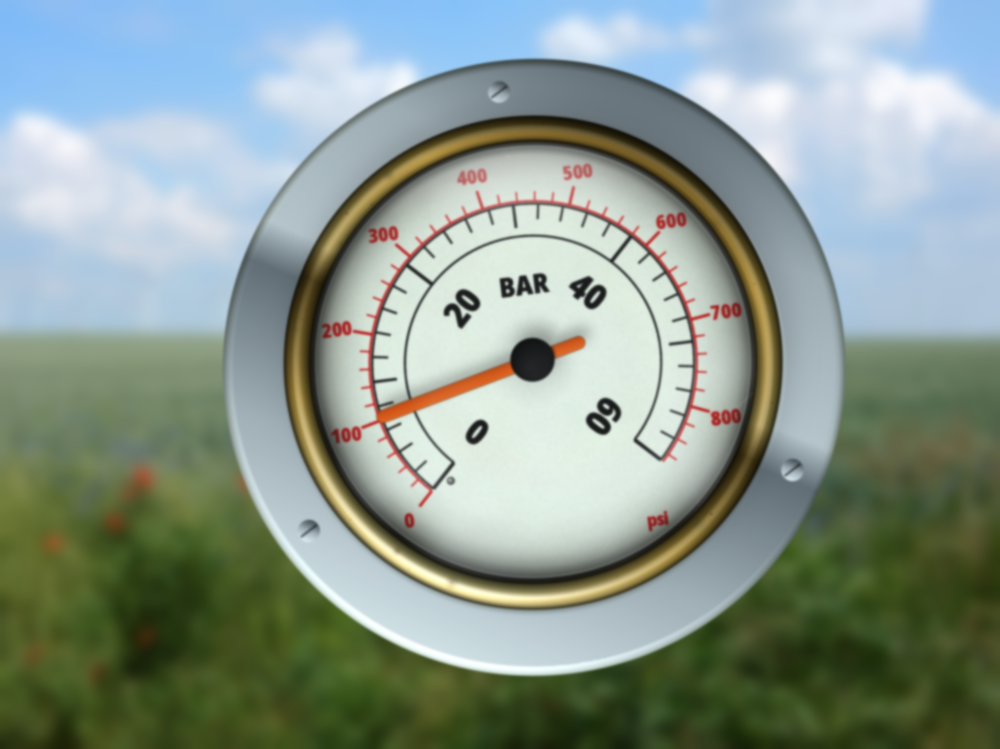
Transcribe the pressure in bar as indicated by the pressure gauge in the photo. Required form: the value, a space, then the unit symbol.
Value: 7 bar
